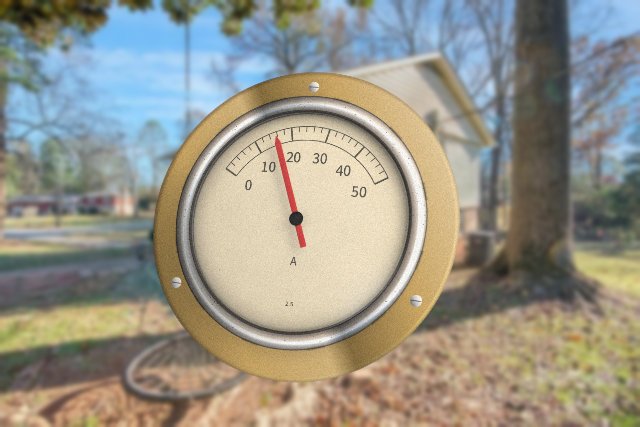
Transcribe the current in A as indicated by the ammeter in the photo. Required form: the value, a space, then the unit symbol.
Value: 16 A
